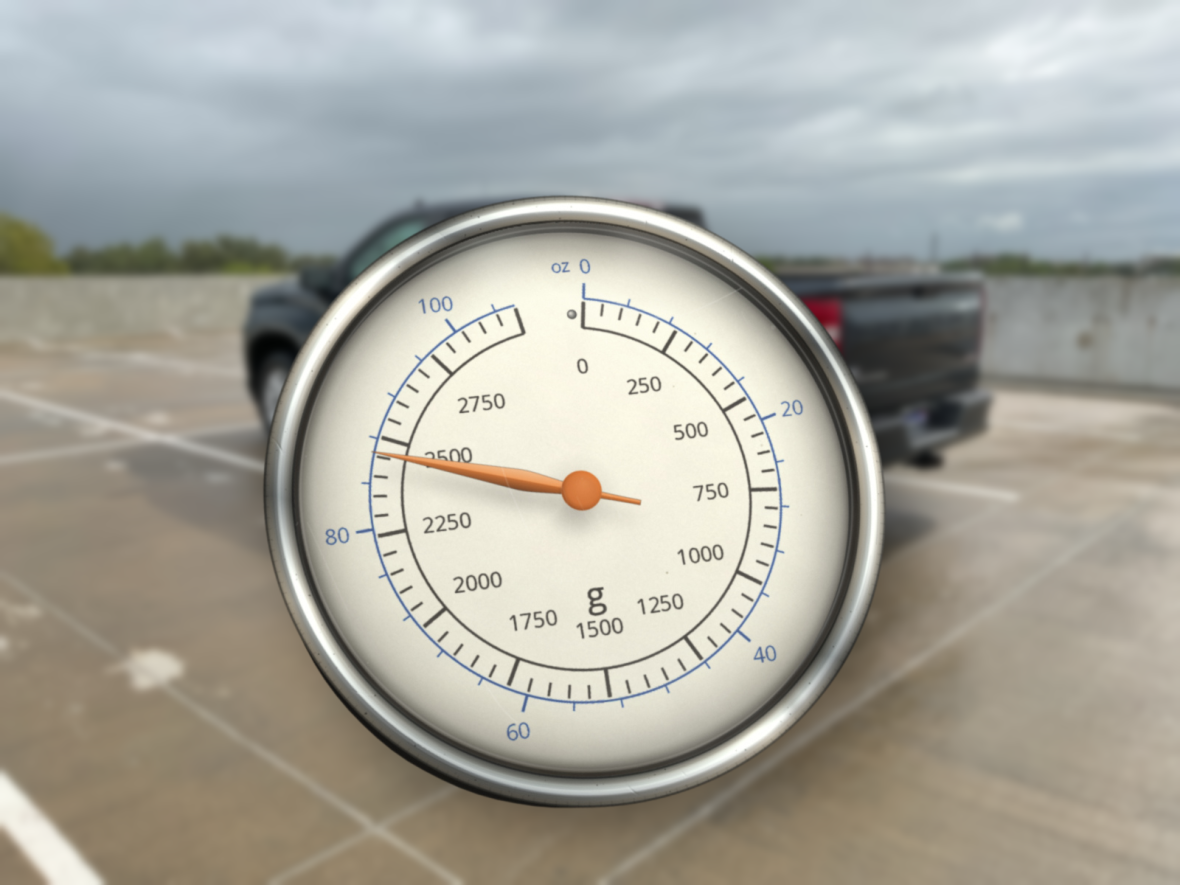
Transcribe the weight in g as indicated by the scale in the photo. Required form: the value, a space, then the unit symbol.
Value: 2450 g
